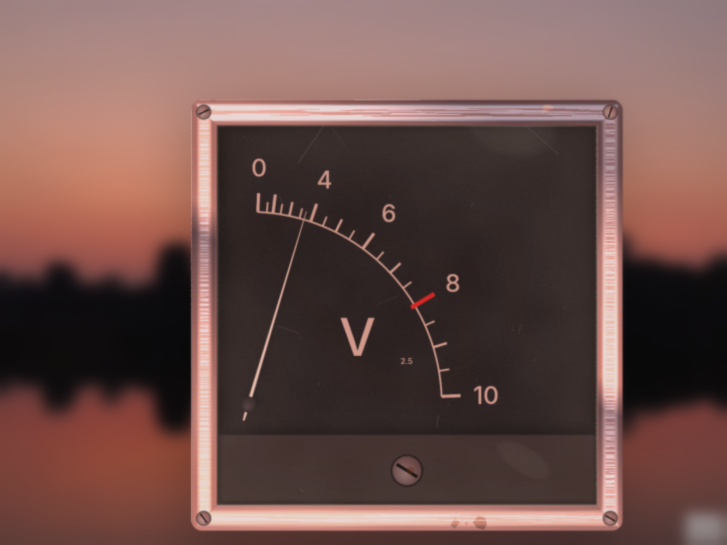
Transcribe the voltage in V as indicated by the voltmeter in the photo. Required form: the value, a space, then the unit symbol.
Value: 3.75 V
